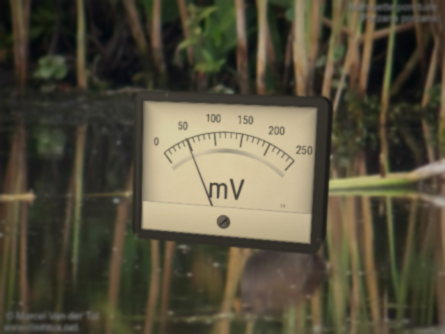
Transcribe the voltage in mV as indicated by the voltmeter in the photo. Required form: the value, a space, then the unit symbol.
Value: 50 mV
